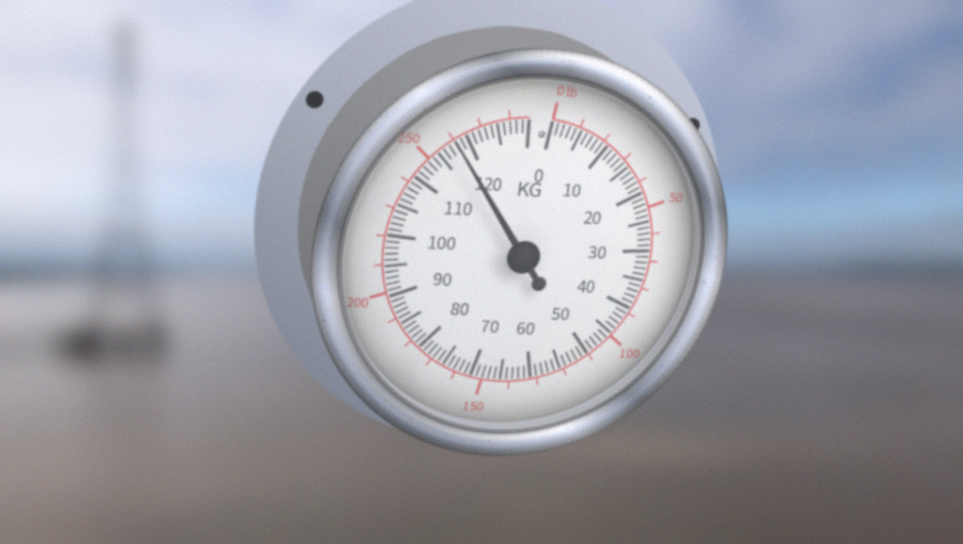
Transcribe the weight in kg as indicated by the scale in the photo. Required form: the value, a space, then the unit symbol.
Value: 118 kg
